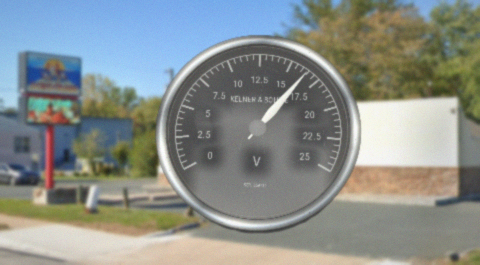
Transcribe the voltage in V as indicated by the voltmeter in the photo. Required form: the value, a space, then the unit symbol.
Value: 16.5 V
